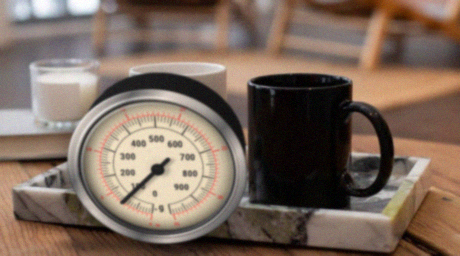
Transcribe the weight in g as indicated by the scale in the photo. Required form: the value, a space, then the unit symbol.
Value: 100 g
